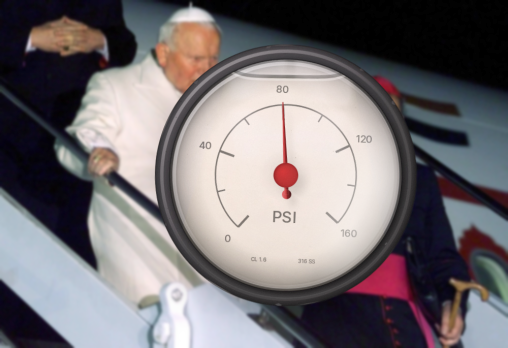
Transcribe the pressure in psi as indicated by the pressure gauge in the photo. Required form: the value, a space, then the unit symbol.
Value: 80 psi
